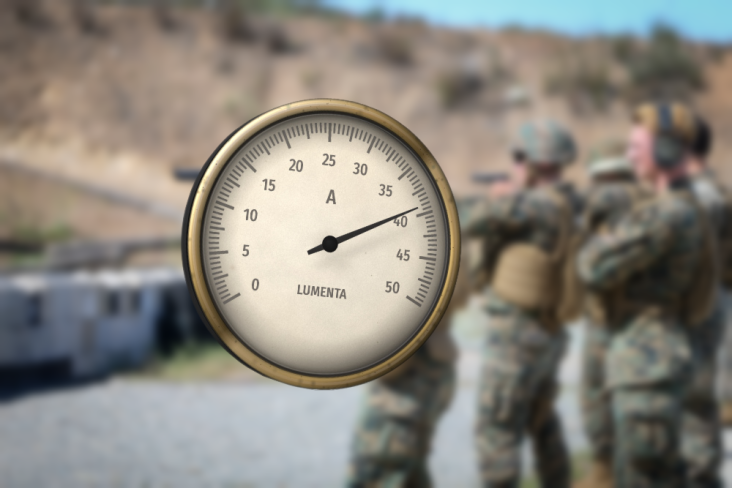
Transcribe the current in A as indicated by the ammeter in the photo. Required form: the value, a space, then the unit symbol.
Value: 39 A
